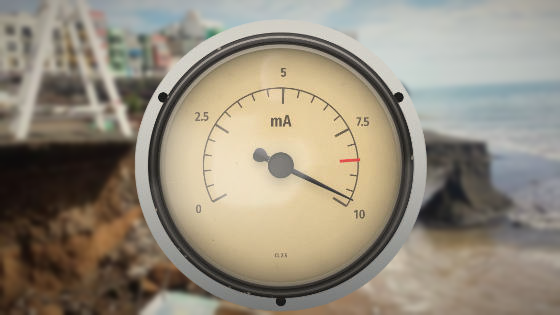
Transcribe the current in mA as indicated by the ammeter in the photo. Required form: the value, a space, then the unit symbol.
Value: 9.75 mA
